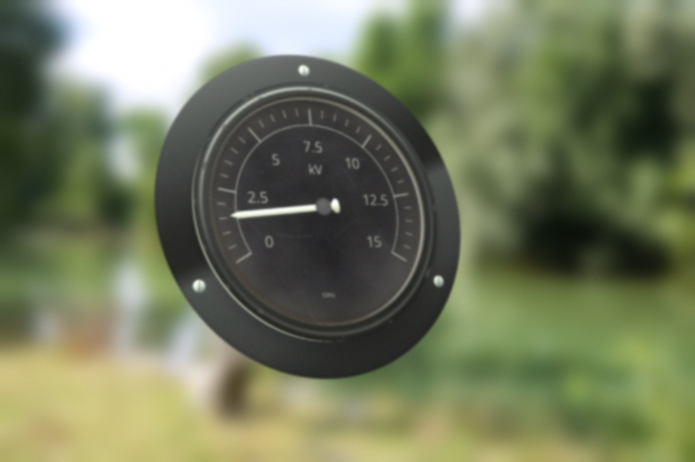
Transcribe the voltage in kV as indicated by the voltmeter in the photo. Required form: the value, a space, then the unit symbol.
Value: 1.5 kV
